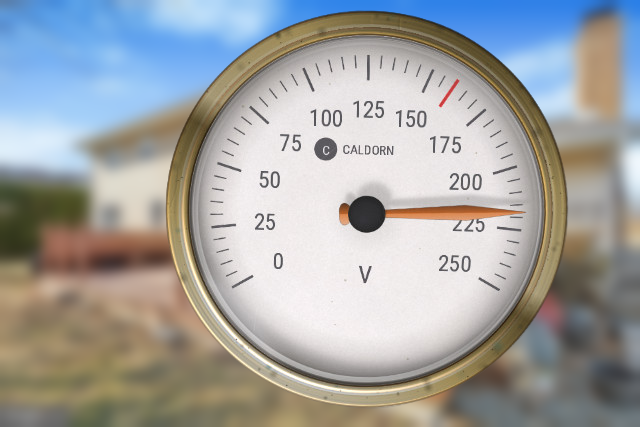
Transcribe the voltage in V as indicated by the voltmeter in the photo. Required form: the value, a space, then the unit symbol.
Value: 217.5 V
